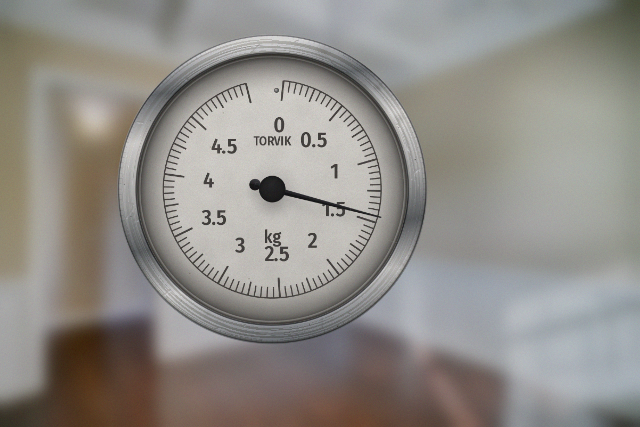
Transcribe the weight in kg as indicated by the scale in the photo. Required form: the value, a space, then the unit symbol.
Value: 1.45 kg
